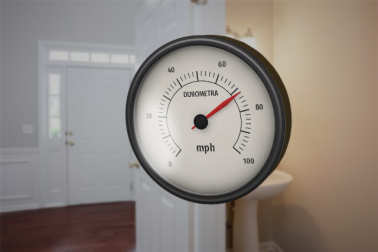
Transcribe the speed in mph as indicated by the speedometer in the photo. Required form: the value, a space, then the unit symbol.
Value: 72 mph
